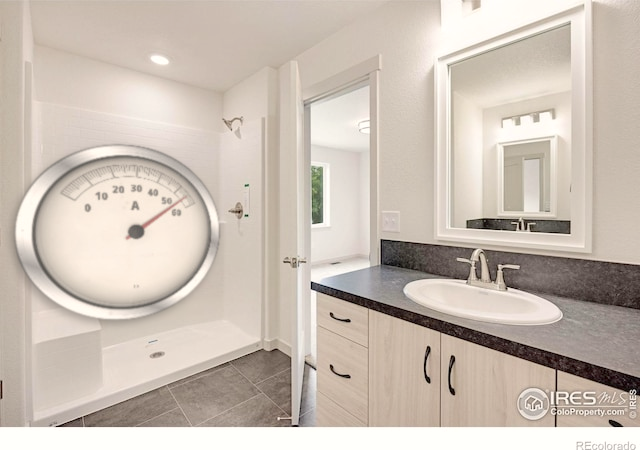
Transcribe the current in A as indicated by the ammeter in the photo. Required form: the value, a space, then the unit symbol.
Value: 55 A
